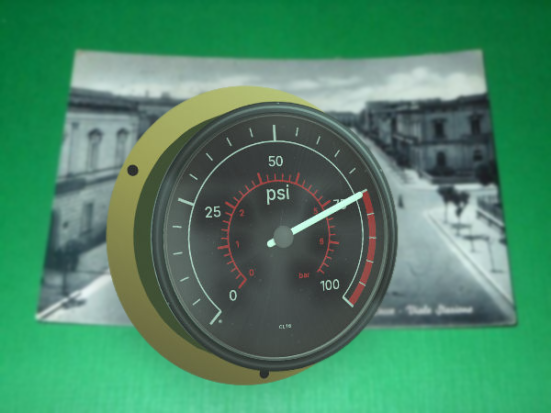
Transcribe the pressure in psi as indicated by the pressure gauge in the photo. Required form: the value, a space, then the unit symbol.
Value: 75 psi
